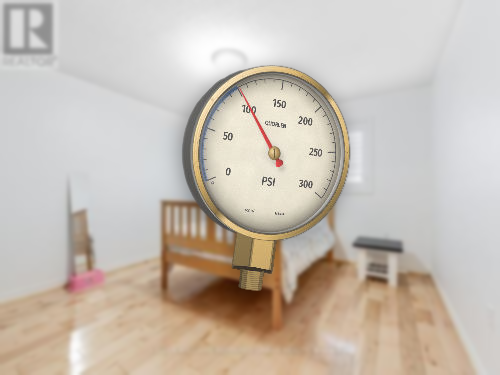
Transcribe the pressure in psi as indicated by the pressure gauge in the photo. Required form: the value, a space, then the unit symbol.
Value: 100 psi
